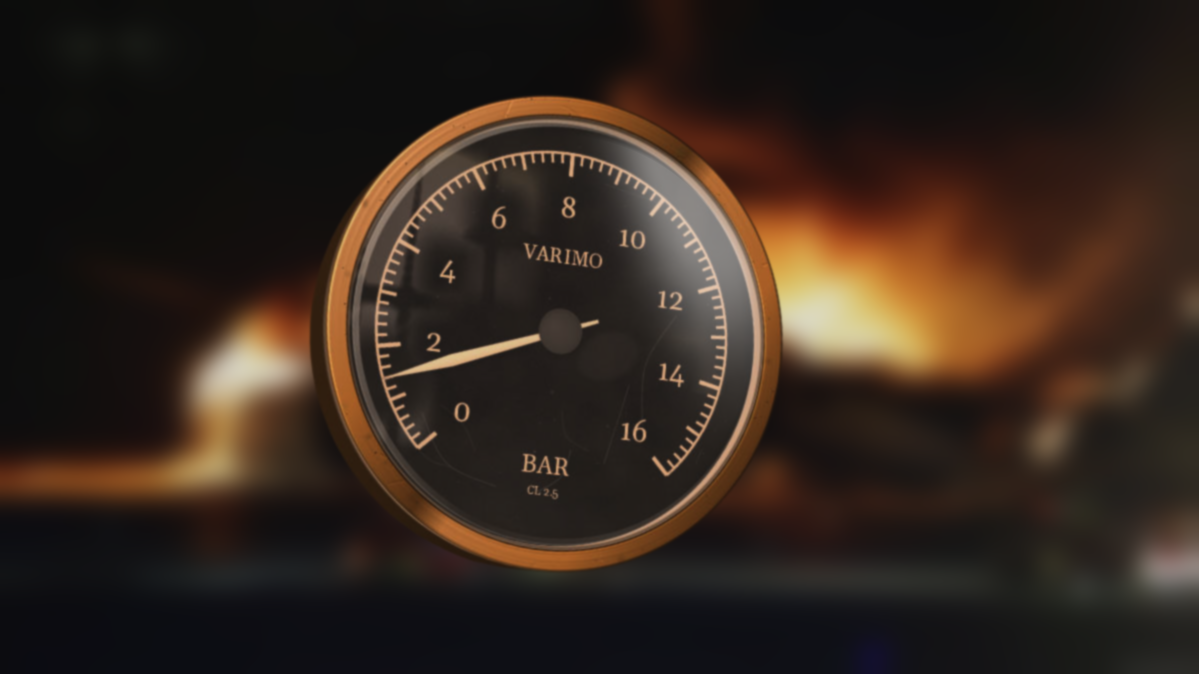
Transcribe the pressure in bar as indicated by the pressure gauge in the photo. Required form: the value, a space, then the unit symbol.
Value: 1.4 bar
